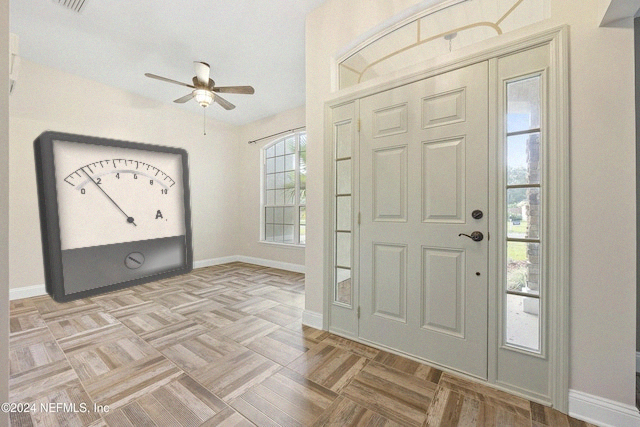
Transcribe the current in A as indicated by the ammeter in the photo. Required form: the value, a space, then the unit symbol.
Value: 1.5 A
